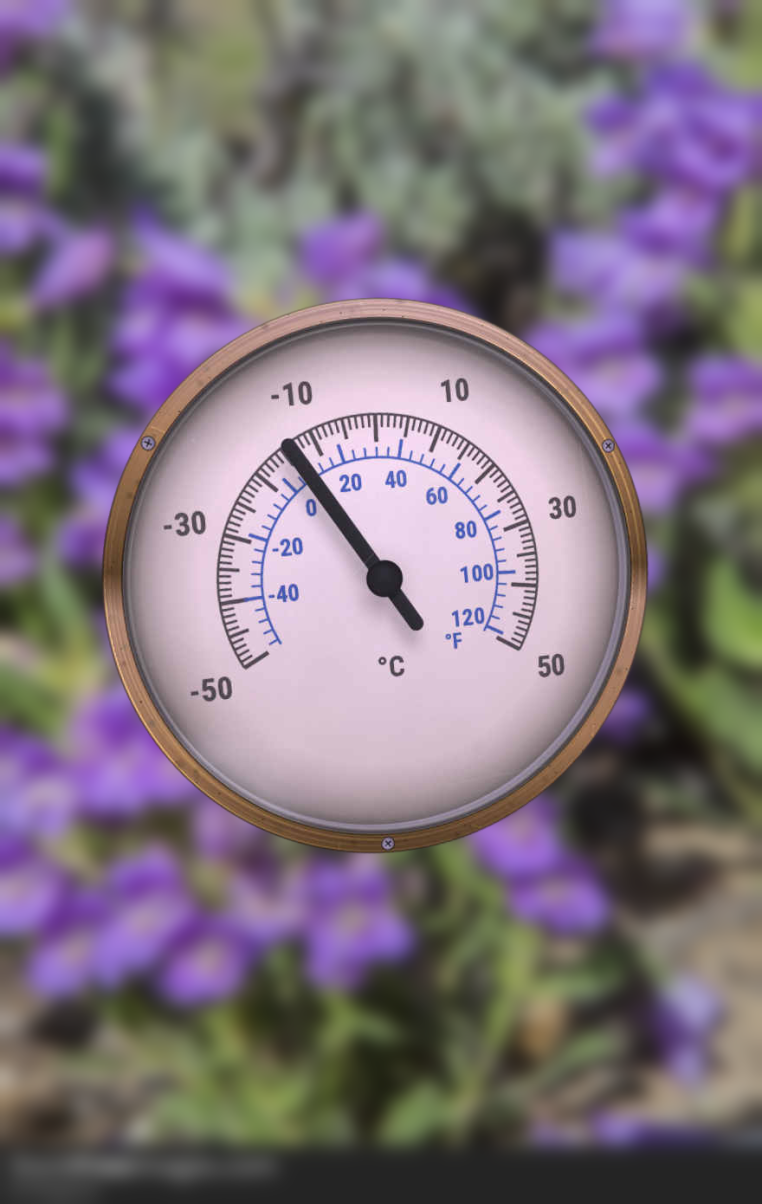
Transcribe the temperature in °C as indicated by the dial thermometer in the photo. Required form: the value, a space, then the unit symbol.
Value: -14 °C
